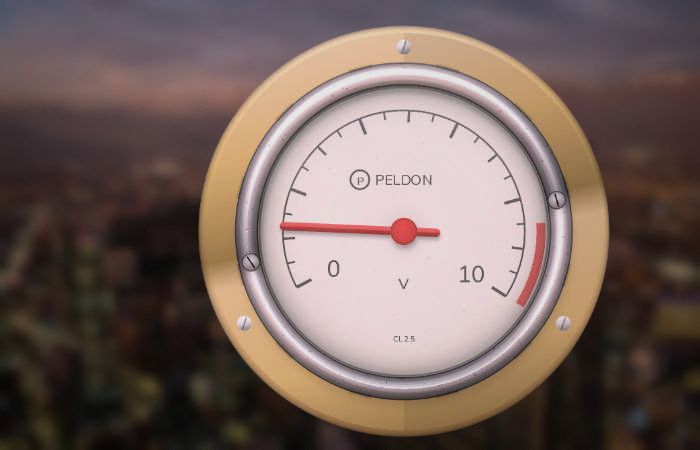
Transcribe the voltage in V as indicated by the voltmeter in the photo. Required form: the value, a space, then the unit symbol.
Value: 1.25 V
